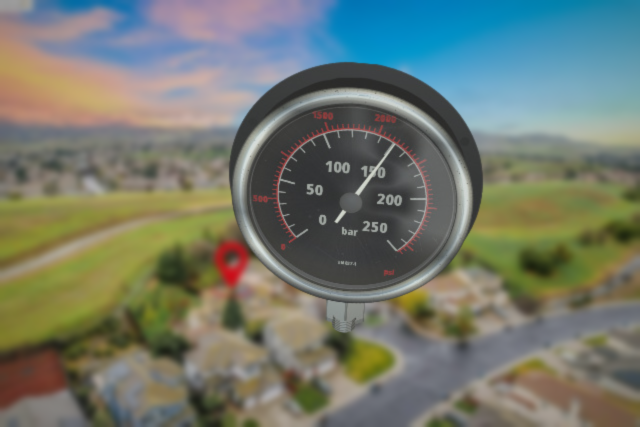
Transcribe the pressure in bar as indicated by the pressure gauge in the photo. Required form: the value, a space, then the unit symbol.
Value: 150 bar
